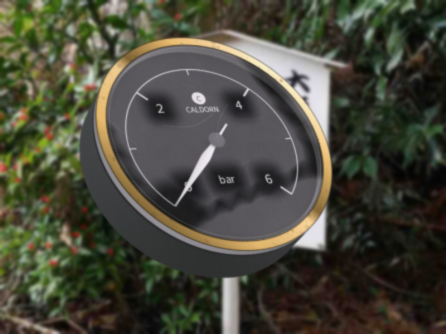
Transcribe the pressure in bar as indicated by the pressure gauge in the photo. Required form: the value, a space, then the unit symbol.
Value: 0 bar
